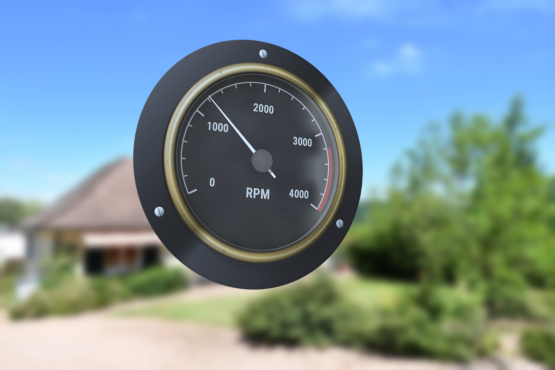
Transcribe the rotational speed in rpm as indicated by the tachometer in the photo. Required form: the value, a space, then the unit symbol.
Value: 1200 rpm
